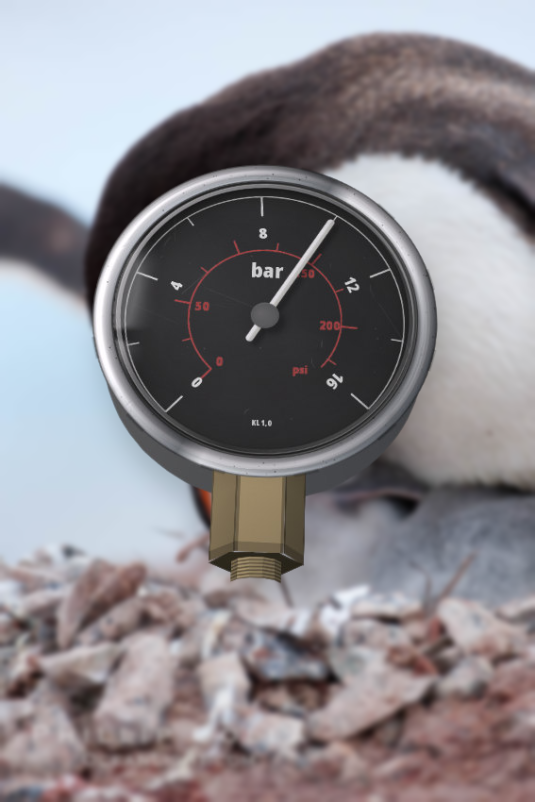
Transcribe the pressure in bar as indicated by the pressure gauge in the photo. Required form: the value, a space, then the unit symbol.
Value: 10 bar
